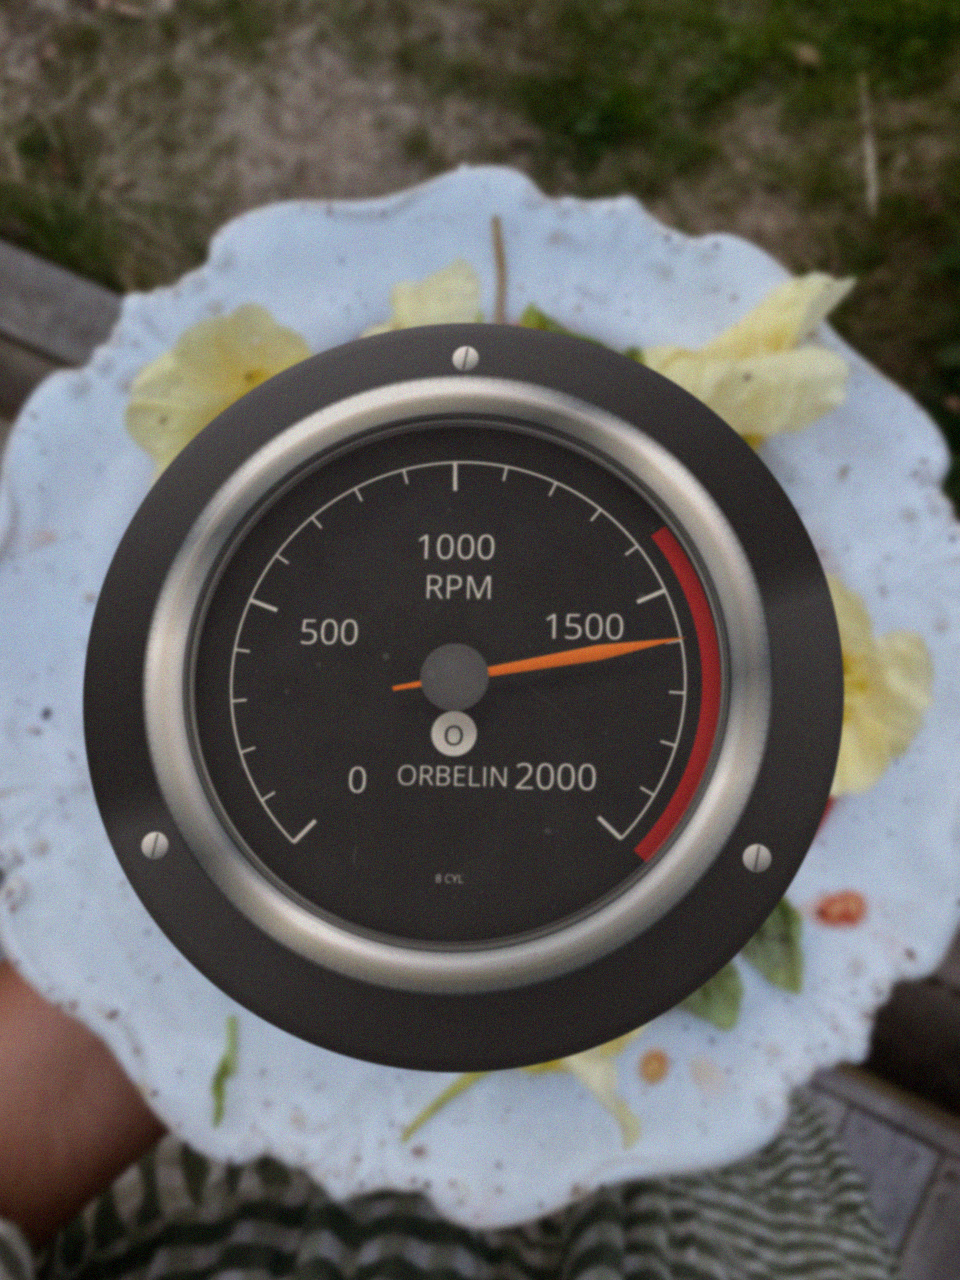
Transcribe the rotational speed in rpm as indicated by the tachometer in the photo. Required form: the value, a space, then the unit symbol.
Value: 1600 rpm
